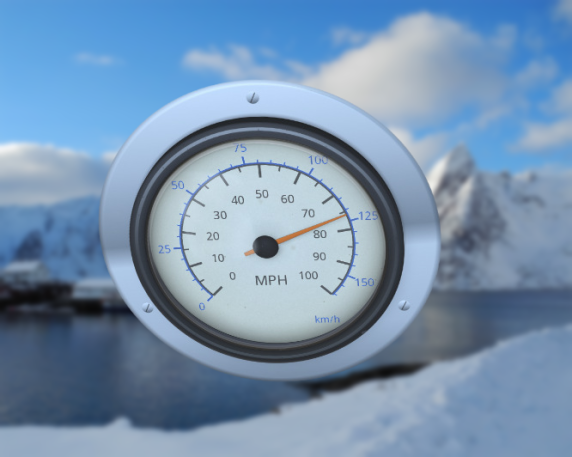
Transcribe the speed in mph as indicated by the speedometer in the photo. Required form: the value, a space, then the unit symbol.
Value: 75 mph
